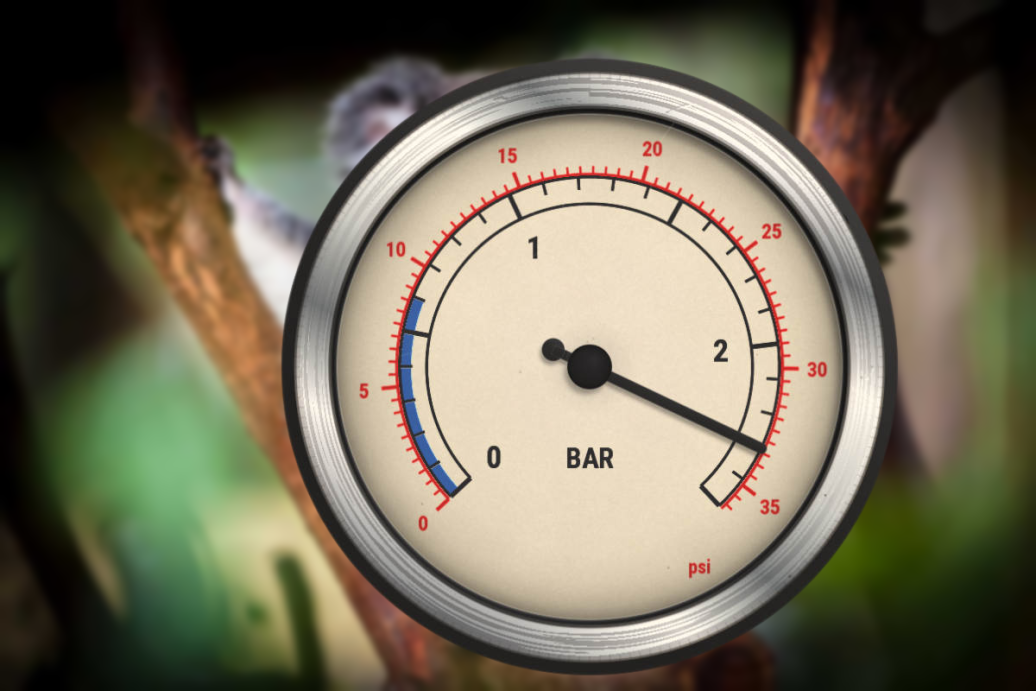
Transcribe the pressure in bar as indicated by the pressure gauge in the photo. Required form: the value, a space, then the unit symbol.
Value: 2.3 bar
